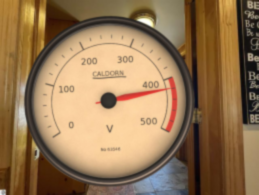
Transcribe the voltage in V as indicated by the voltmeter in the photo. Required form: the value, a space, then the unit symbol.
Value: 420 V
